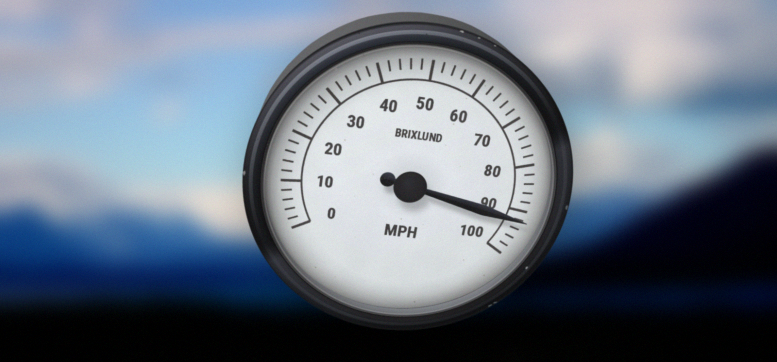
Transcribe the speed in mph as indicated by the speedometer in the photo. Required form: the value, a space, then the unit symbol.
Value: 92 mph
